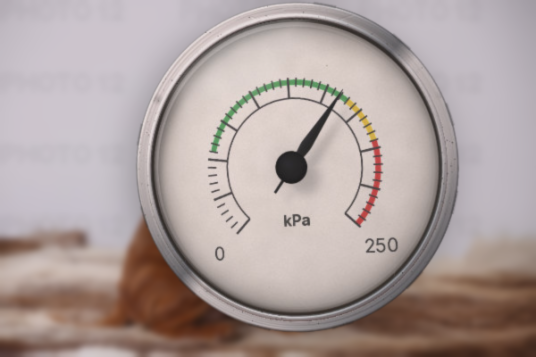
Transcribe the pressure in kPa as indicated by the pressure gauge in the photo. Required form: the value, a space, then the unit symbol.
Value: 160 kPa
